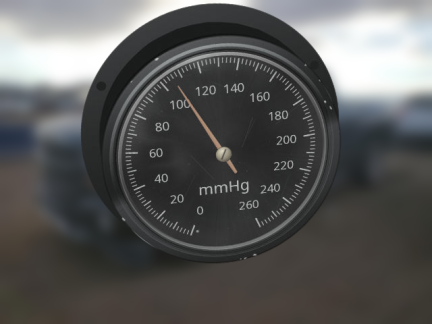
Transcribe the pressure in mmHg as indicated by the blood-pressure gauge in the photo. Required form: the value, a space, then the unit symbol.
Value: 106 mmHg
